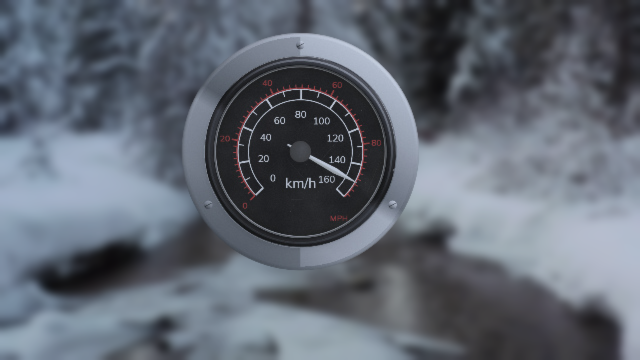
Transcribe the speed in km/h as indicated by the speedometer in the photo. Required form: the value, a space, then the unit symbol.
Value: 150 km/h
